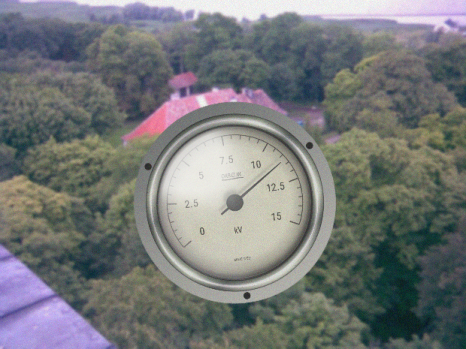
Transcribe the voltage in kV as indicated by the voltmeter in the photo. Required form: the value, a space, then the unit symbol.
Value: 11.25 kV
